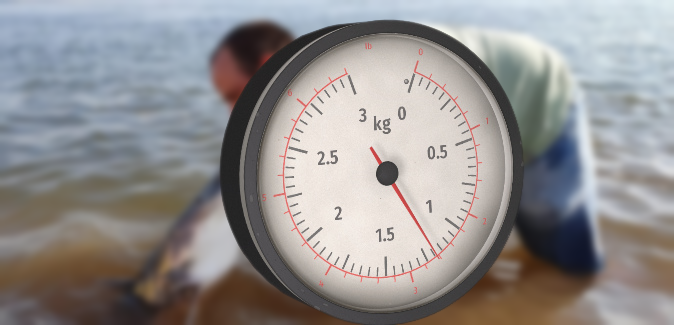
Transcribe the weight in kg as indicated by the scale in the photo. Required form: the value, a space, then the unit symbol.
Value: 1.2 kg
